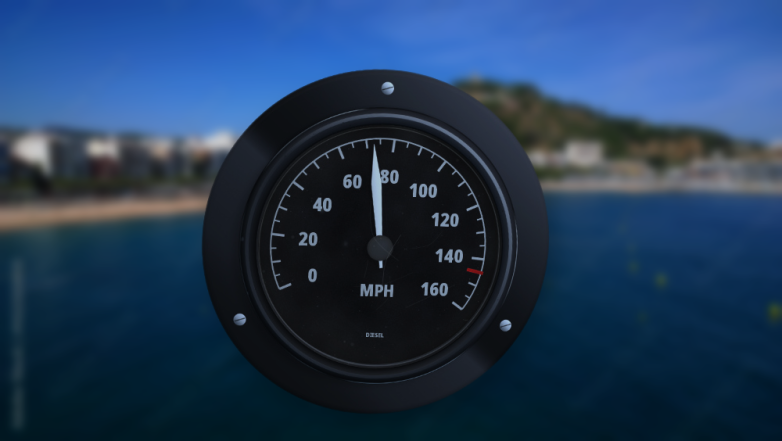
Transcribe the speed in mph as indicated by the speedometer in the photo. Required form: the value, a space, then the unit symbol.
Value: 72.5 mph
